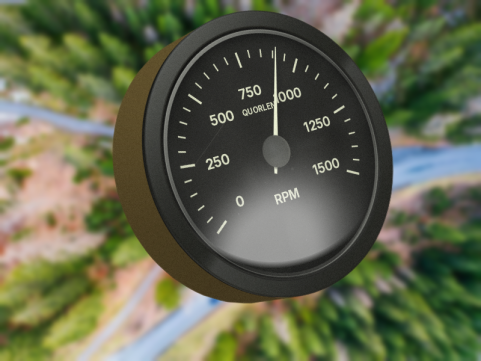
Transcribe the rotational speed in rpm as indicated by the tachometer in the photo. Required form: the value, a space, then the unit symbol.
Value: 900 rpm
